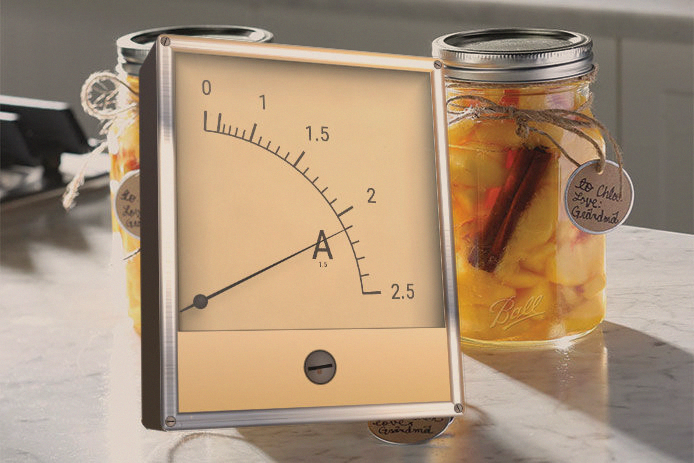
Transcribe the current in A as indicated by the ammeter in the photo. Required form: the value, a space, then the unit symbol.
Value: 2.1 A
